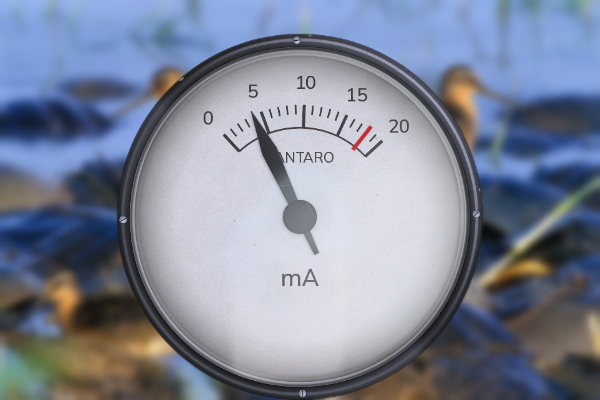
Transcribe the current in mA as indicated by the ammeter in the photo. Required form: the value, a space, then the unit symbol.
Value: 4 mA
